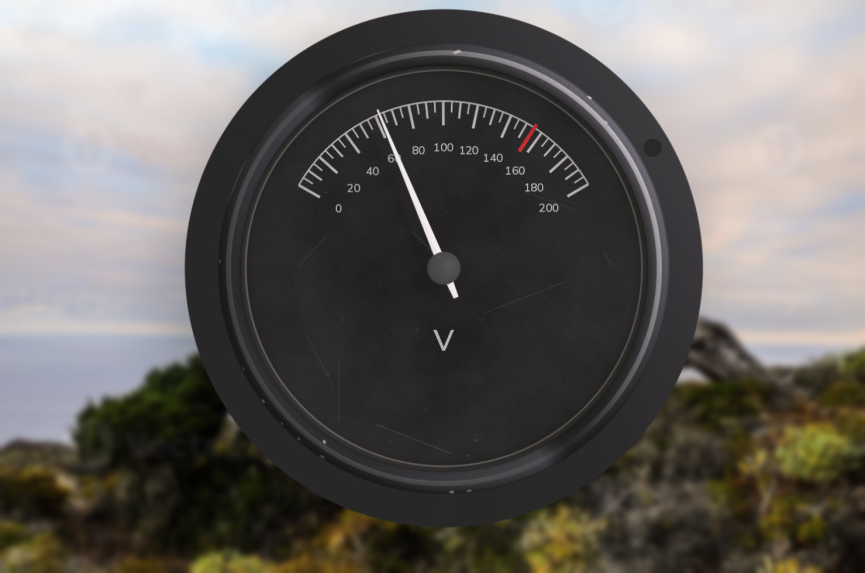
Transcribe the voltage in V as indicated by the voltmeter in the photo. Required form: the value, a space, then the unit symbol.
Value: 62.5 V
